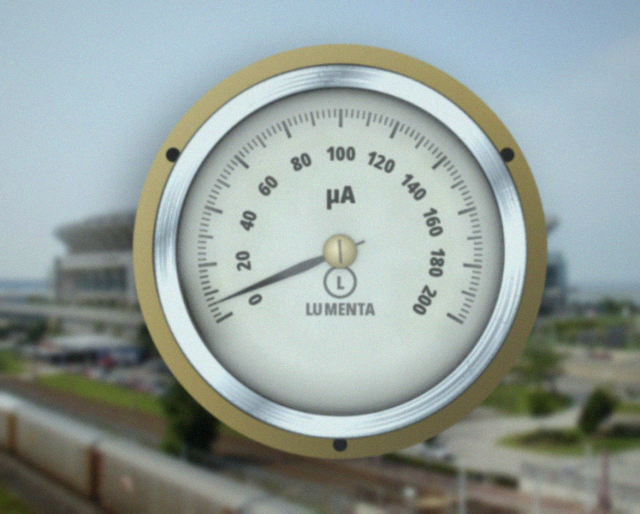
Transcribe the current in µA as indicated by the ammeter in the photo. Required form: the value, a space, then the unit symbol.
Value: 6 µA
